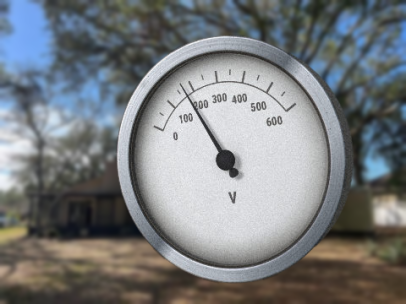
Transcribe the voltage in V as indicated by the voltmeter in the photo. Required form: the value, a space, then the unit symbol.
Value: 175 V
